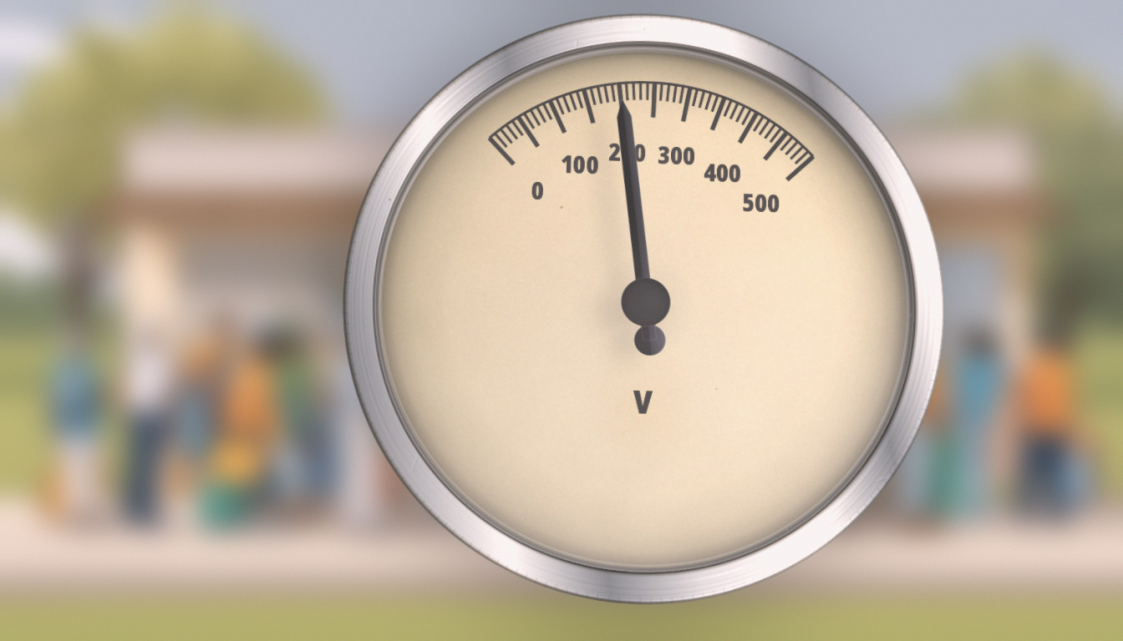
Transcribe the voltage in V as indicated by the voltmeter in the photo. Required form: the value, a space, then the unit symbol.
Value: 200 V
